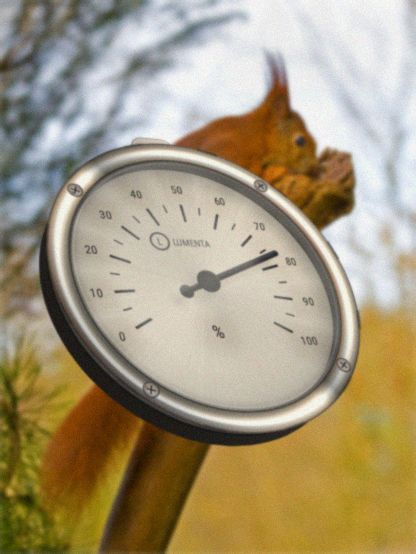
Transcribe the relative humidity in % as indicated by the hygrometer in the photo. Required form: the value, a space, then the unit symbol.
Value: 77.5 %
